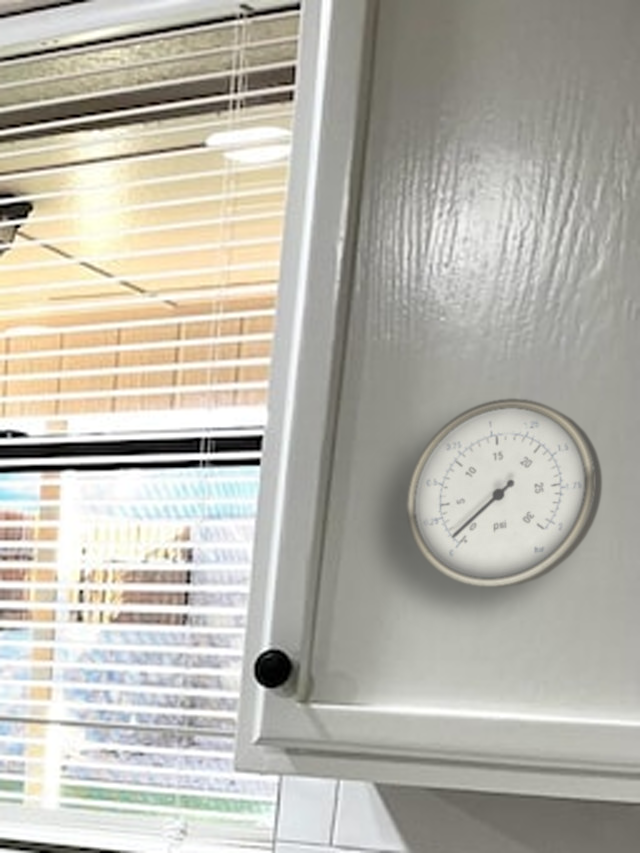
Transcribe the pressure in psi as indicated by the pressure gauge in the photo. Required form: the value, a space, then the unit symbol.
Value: 1 psi
